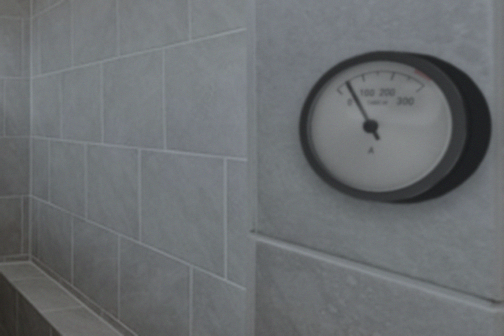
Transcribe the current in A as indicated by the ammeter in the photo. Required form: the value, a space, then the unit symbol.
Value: 50 A
